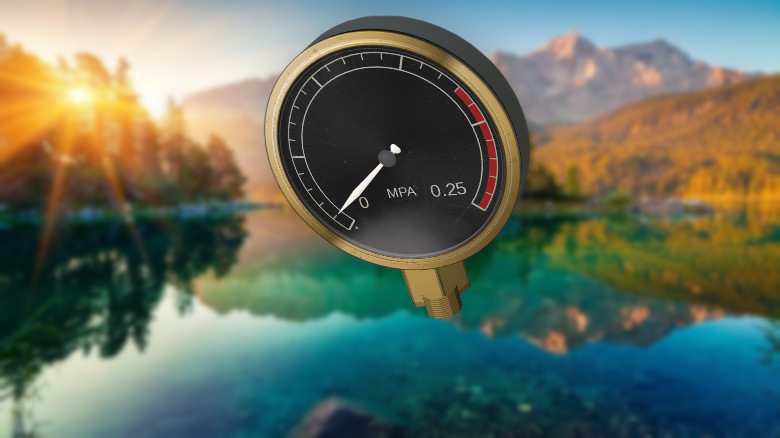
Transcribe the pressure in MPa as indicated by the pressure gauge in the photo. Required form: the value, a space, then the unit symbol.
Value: 0.01 MPa
